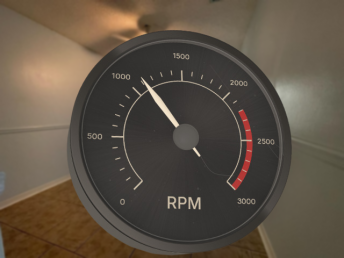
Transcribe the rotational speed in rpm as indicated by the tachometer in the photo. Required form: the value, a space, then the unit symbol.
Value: 1100 rpm
